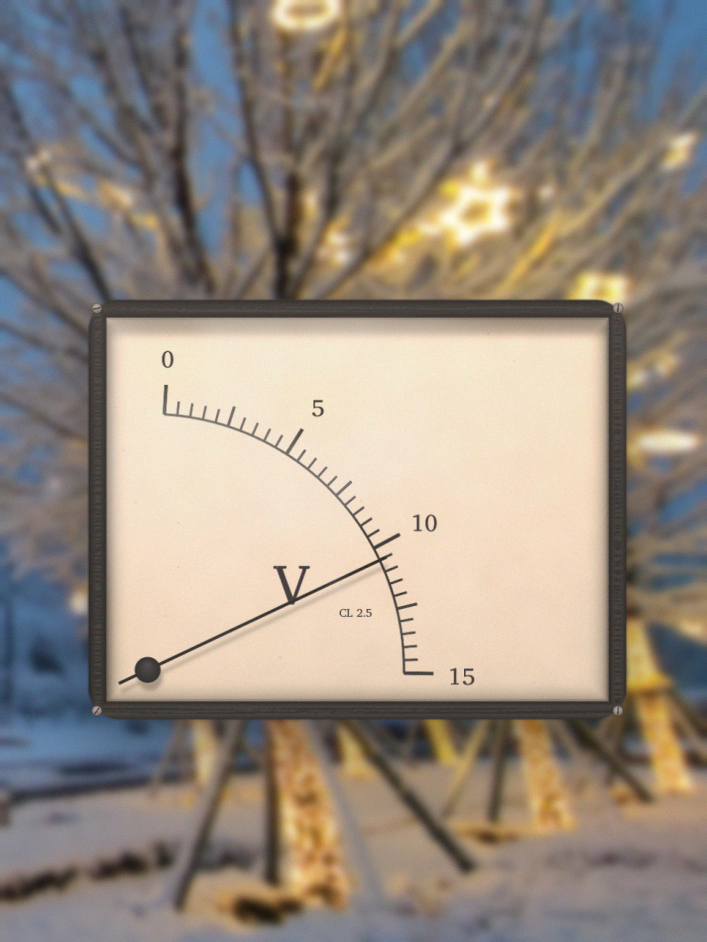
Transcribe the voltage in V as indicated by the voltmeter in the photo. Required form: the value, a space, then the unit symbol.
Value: 10.5 V
